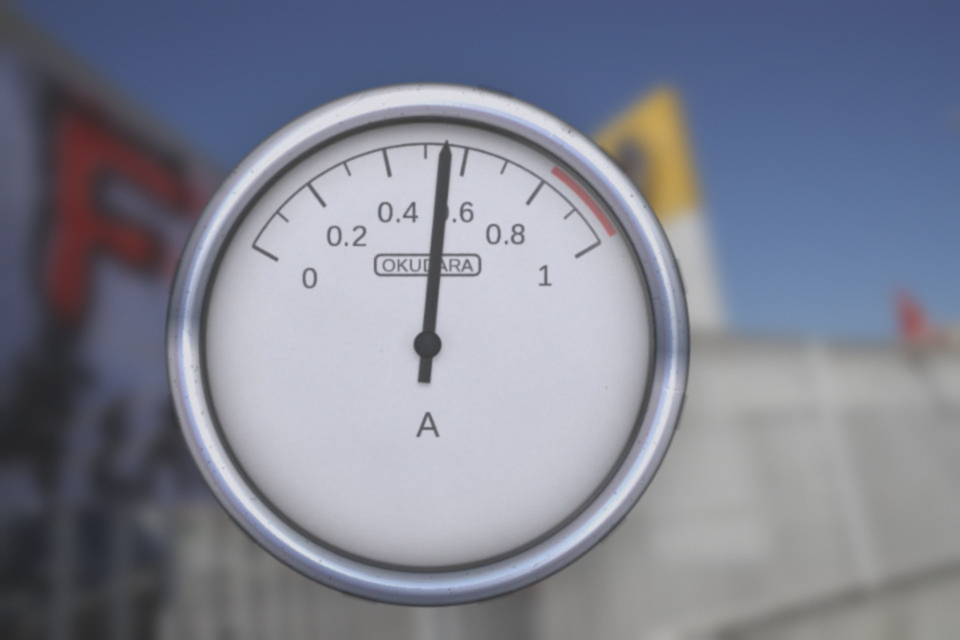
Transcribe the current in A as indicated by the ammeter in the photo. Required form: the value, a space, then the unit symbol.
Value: 0.55 A
